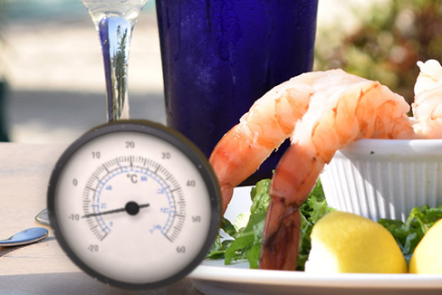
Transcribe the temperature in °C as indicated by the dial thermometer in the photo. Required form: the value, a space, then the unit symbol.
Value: -10 °C
